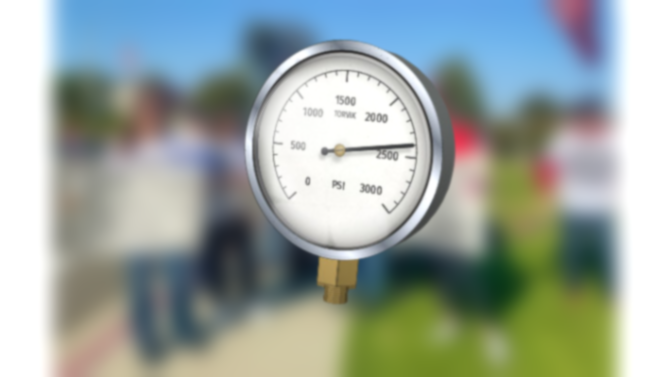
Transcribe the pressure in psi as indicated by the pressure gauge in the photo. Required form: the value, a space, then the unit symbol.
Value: 2400 psi
